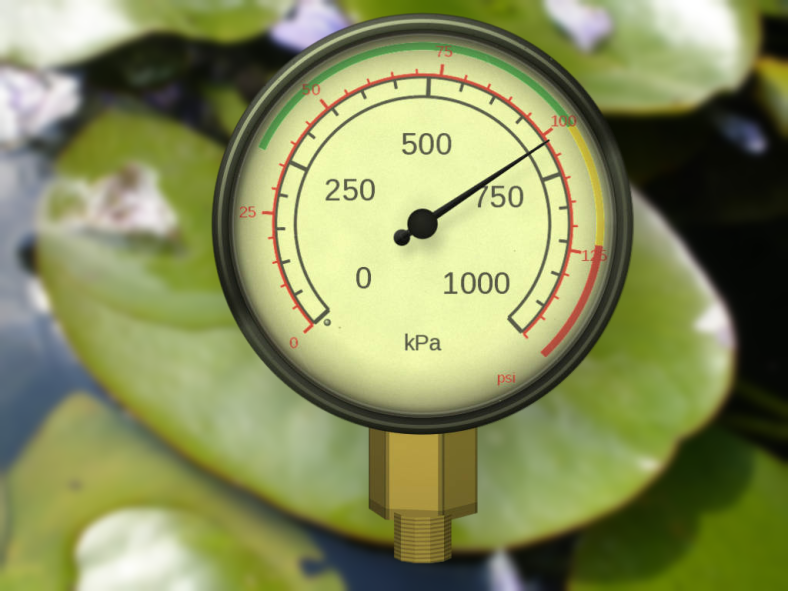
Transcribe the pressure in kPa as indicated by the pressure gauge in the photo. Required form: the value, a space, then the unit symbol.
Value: 700 kPa
